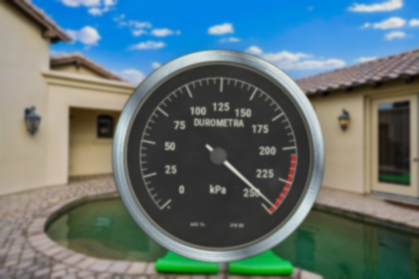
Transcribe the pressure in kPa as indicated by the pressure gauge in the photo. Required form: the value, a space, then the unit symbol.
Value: 245 kPa
